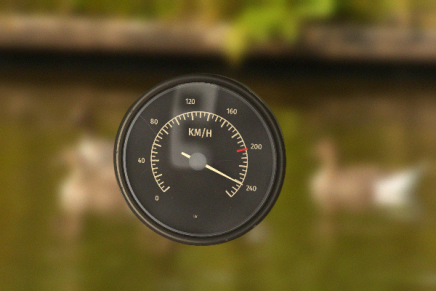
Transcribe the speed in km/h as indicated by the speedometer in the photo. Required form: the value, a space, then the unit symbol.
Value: 240 km/h
